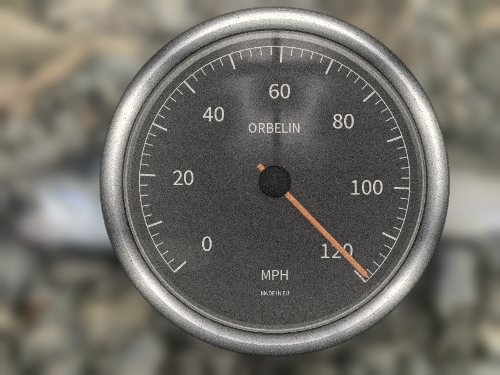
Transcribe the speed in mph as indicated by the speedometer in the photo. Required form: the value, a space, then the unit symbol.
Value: 119 mph
